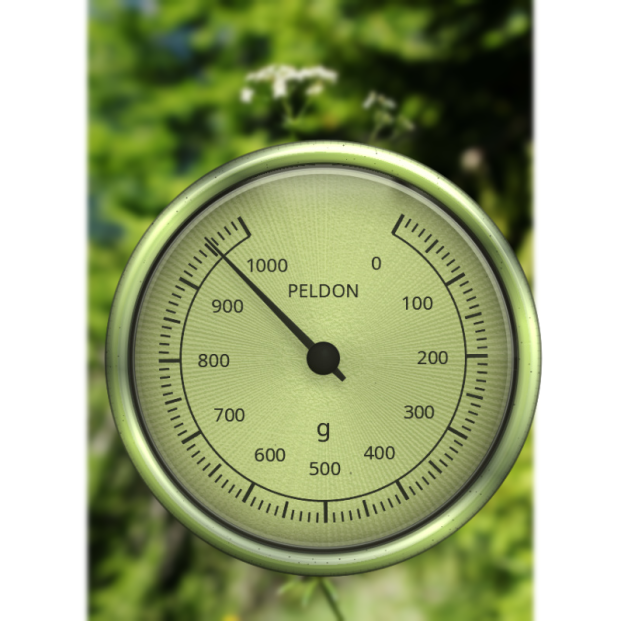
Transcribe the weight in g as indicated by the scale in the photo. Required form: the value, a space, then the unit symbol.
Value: 955 g
